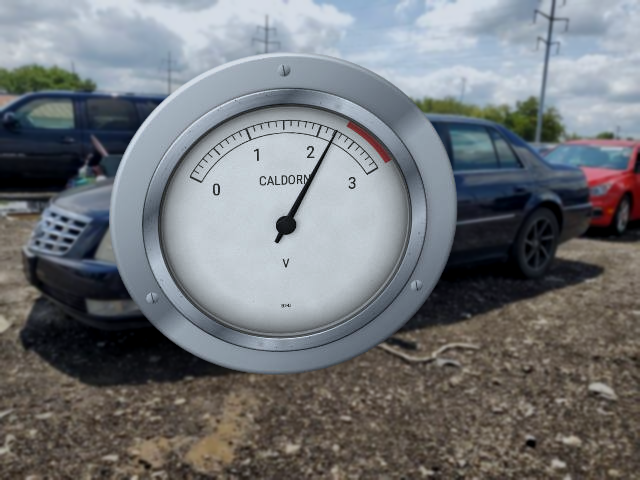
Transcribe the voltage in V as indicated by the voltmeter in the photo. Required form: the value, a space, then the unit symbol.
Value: 2.2 V
